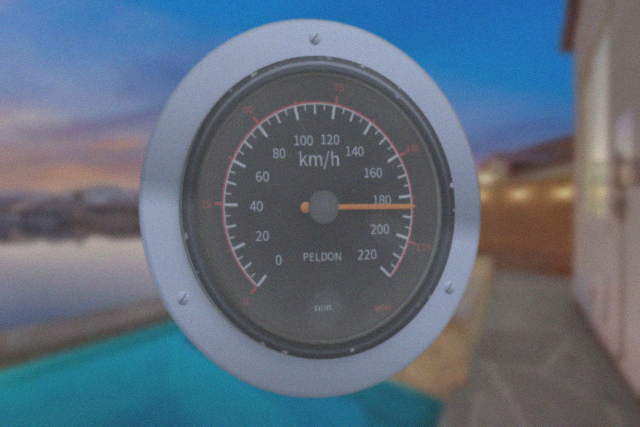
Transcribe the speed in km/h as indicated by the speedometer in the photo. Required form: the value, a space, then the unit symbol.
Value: 185 km/h
